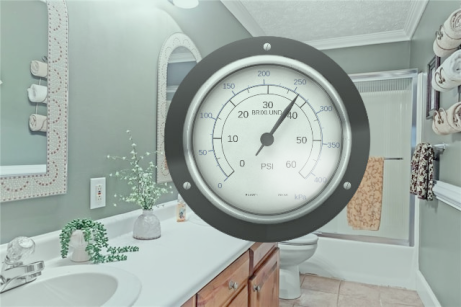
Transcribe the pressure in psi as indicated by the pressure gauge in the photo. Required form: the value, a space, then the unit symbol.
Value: 37.5 psi
